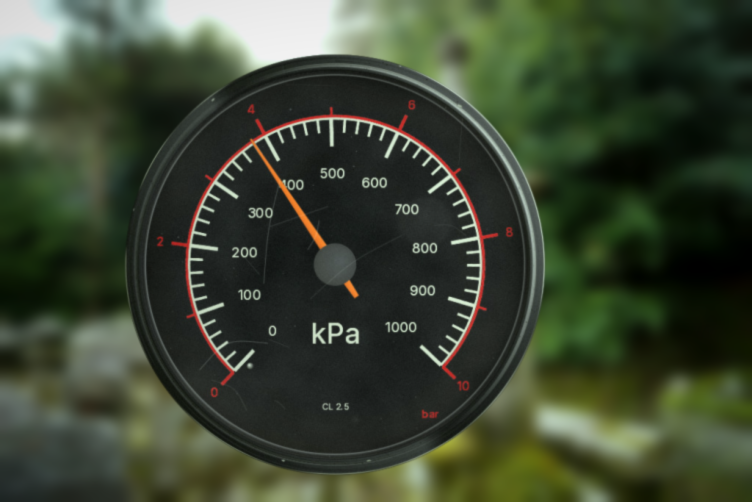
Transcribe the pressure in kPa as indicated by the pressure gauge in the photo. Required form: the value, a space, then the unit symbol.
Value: 380 kPa
